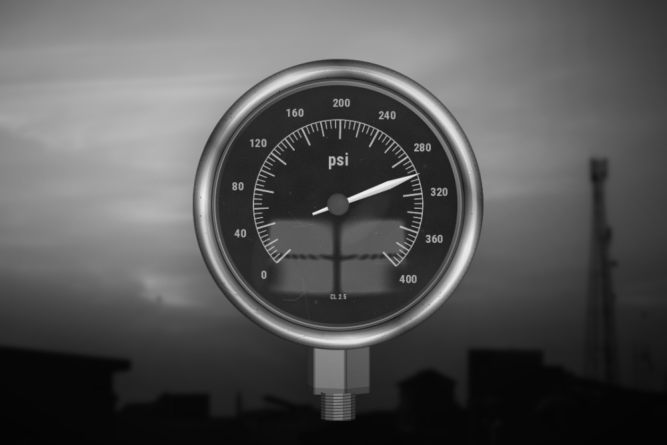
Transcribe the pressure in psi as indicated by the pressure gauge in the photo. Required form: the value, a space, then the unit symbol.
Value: 300 psi
